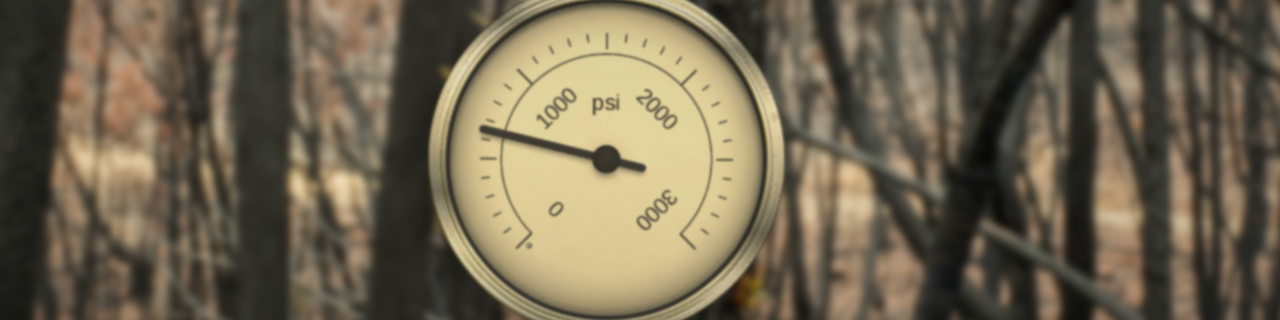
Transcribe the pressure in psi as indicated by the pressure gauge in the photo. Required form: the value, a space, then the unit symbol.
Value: 650 psi
